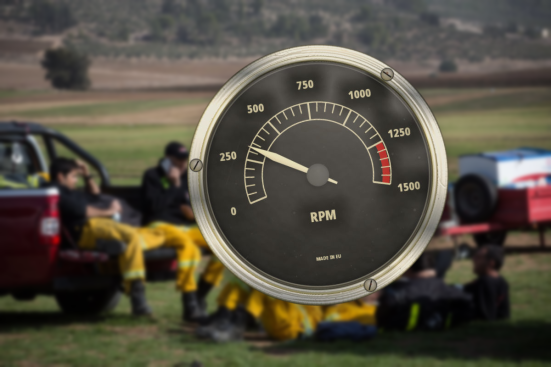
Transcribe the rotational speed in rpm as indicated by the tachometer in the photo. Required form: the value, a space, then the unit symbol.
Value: 325 rpm
